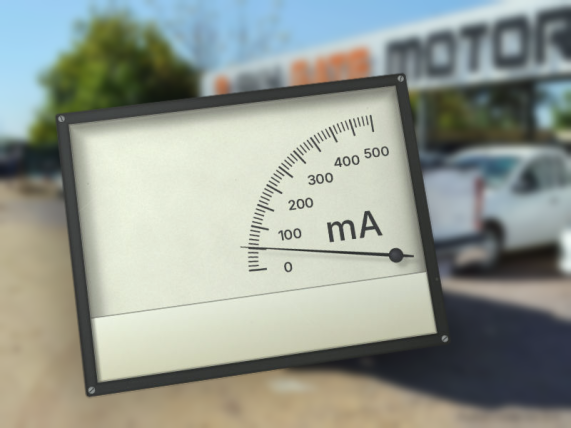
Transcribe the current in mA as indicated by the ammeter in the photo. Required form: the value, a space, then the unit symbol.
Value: 50 mA
